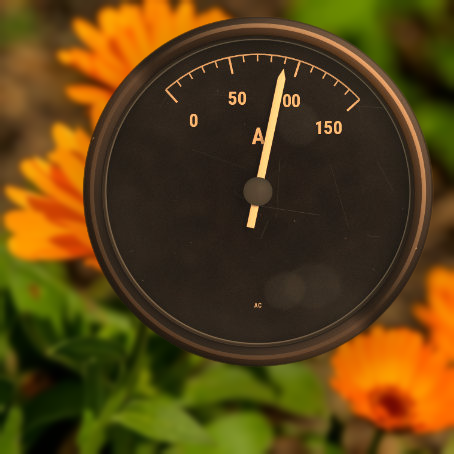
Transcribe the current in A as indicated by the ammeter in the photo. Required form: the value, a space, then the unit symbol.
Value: 90 A
